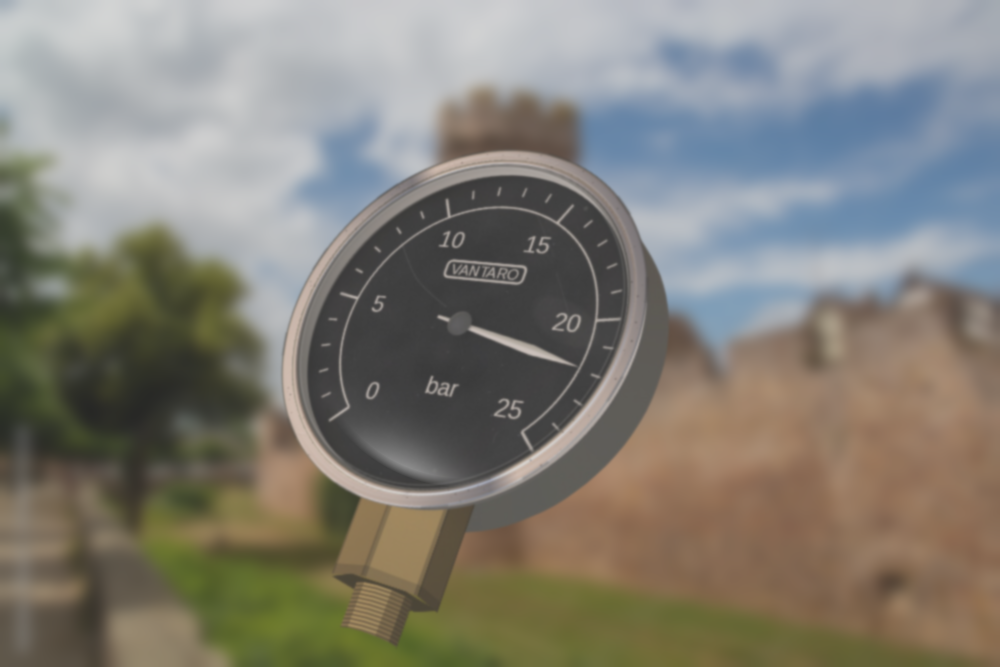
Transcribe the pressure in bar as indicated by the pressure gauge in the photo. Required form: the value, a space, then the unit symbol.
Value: 22 bar
